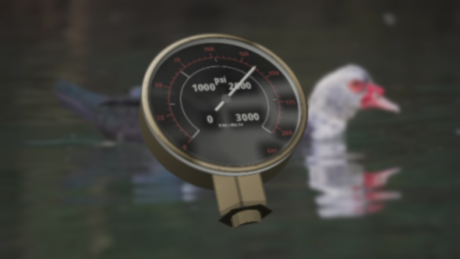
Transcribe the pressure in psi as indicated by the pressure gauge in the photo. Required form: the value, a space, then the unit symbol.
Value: 2000 psi
